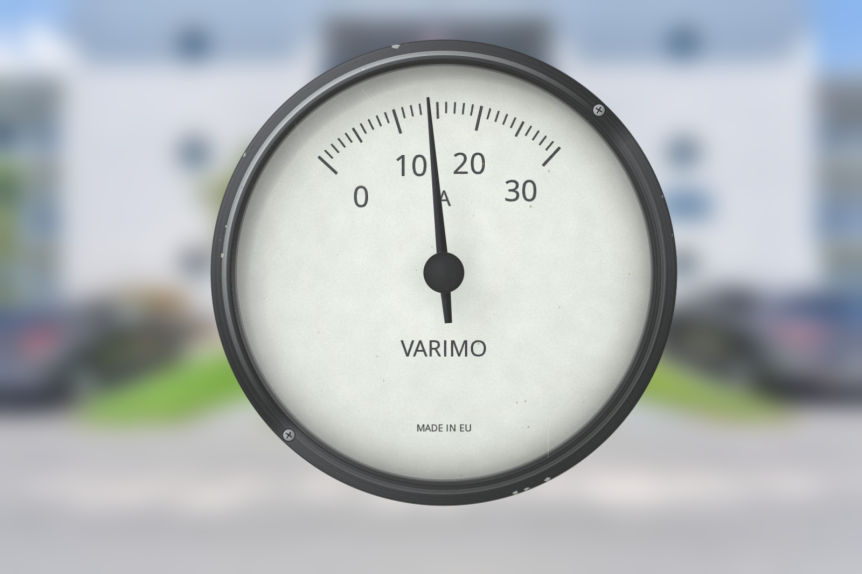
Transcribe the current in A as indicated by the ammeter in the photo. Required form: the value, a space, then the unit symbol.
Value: 14 A
